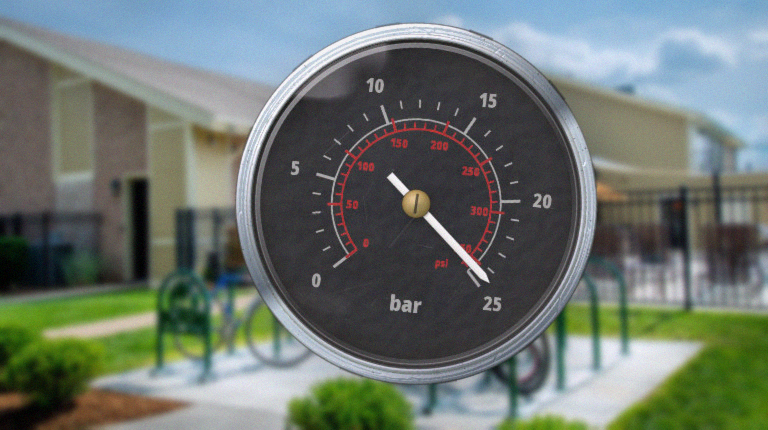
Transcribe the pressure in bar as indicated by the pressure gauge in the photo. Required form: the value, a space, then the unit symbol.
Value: 24.5 bar
